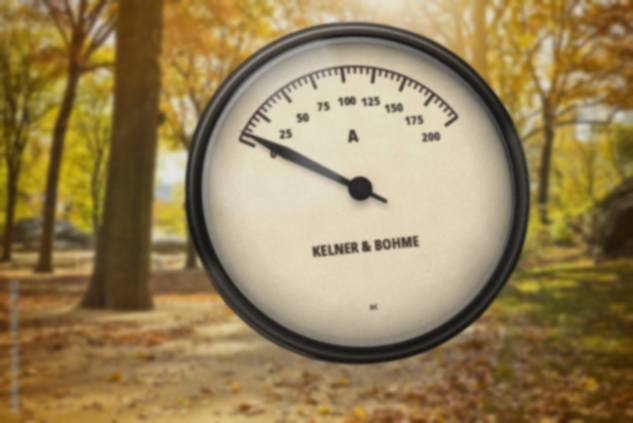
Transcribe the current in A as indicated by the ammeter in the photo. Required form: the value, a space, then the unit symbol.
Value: 5 A
